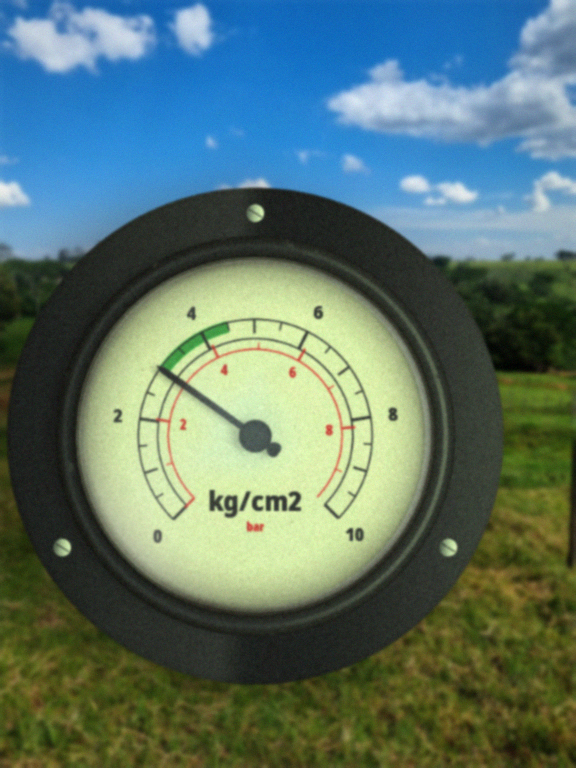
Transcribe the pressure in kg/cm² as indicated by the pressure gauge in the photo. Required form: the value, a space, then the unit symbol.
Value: 3 kg/cm²
